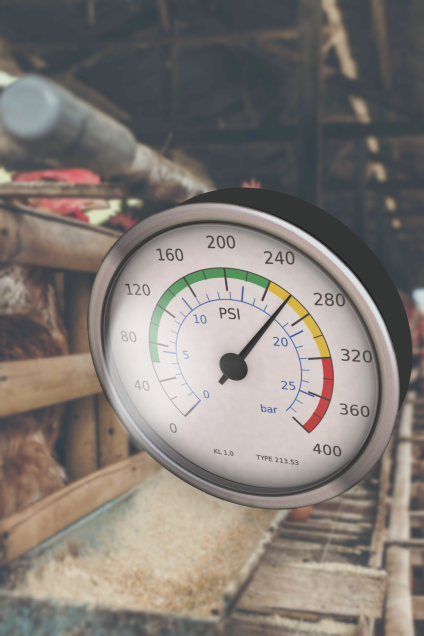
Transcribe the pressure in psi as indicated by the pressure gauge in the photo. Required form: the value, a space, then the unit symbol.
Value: 260 psi
